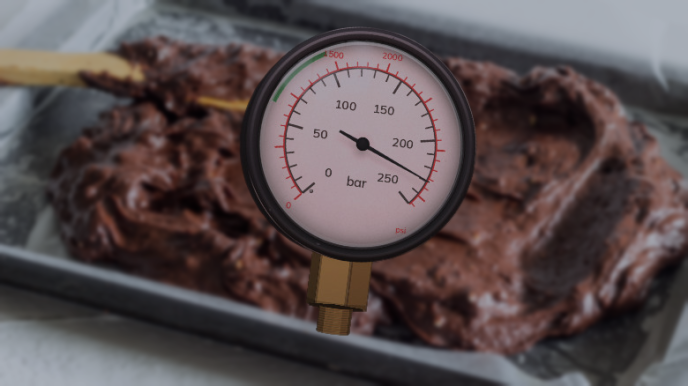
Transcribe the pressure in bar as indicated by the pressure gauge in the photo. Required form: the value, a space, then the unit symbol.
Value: 230 bar
